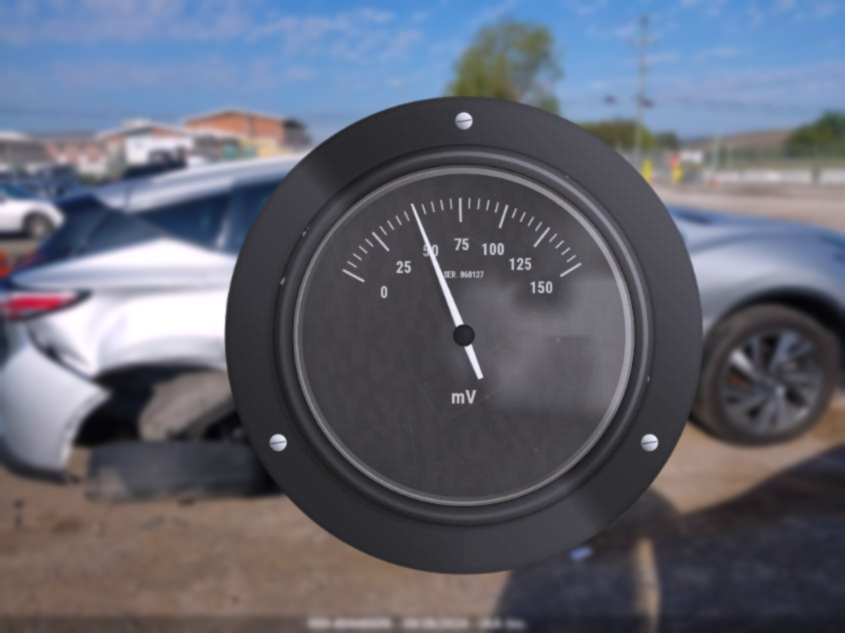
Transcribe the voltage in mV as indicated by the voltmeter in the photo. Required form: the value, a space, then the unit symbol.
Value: 50 mV
